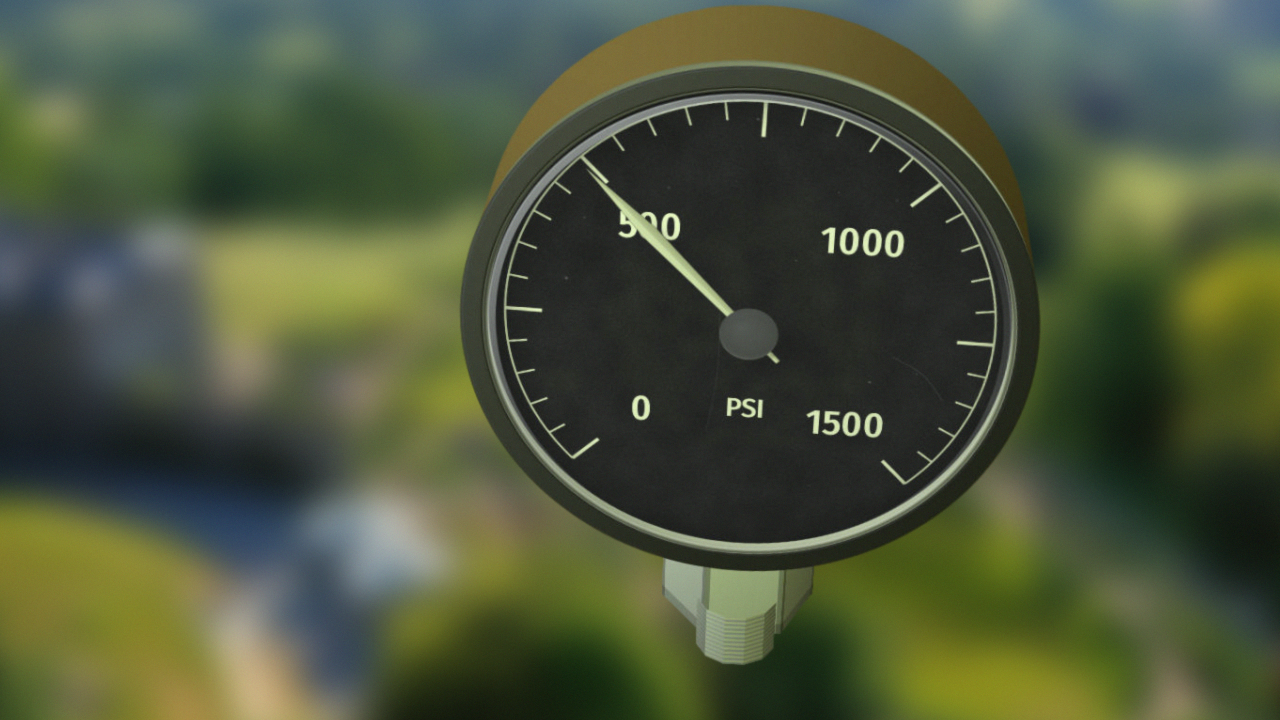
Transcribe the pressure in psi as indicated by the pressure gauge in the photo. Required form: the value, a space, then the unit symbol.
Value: 500 psi
